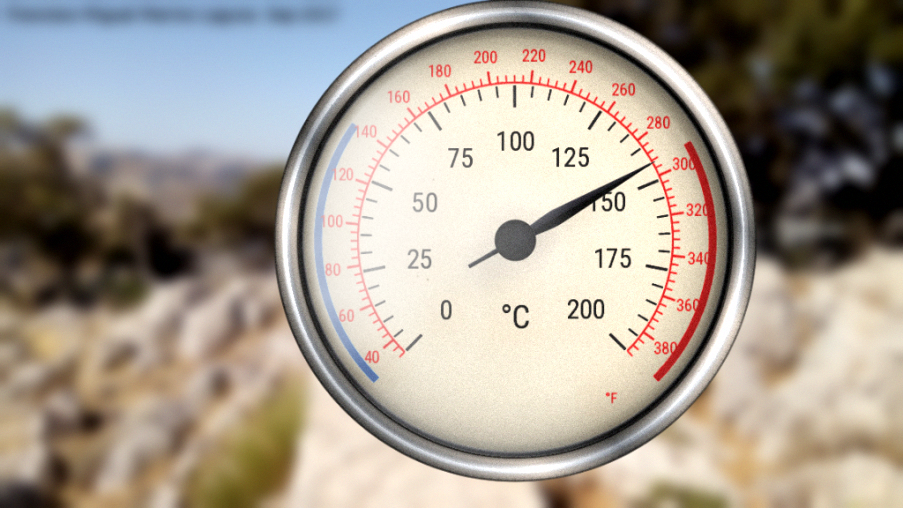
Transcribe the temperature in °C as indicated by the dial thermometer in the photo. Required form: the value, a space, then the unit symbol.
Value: 145 °C
